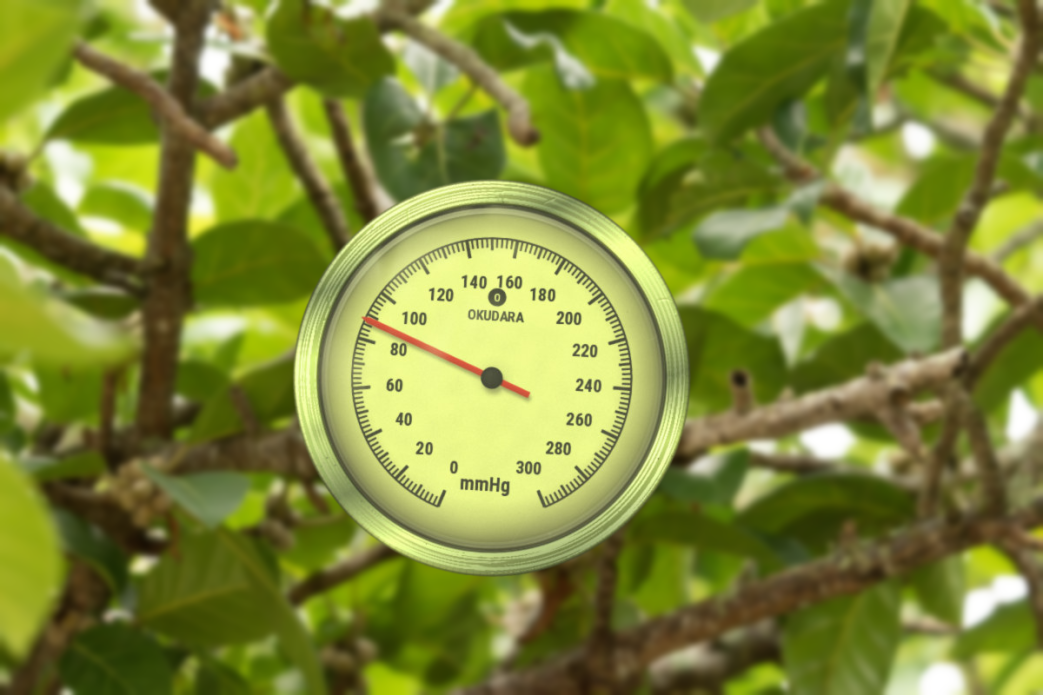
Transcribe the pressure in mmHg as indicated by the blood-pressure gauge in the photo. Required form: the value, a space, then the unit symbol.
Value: 88 mmHg
